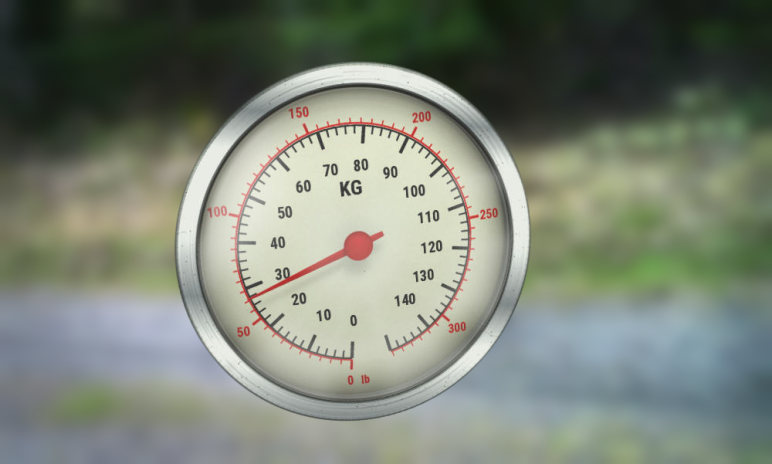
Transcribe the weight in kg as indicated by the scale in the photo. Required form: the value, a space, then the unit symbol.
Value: 28 kg
